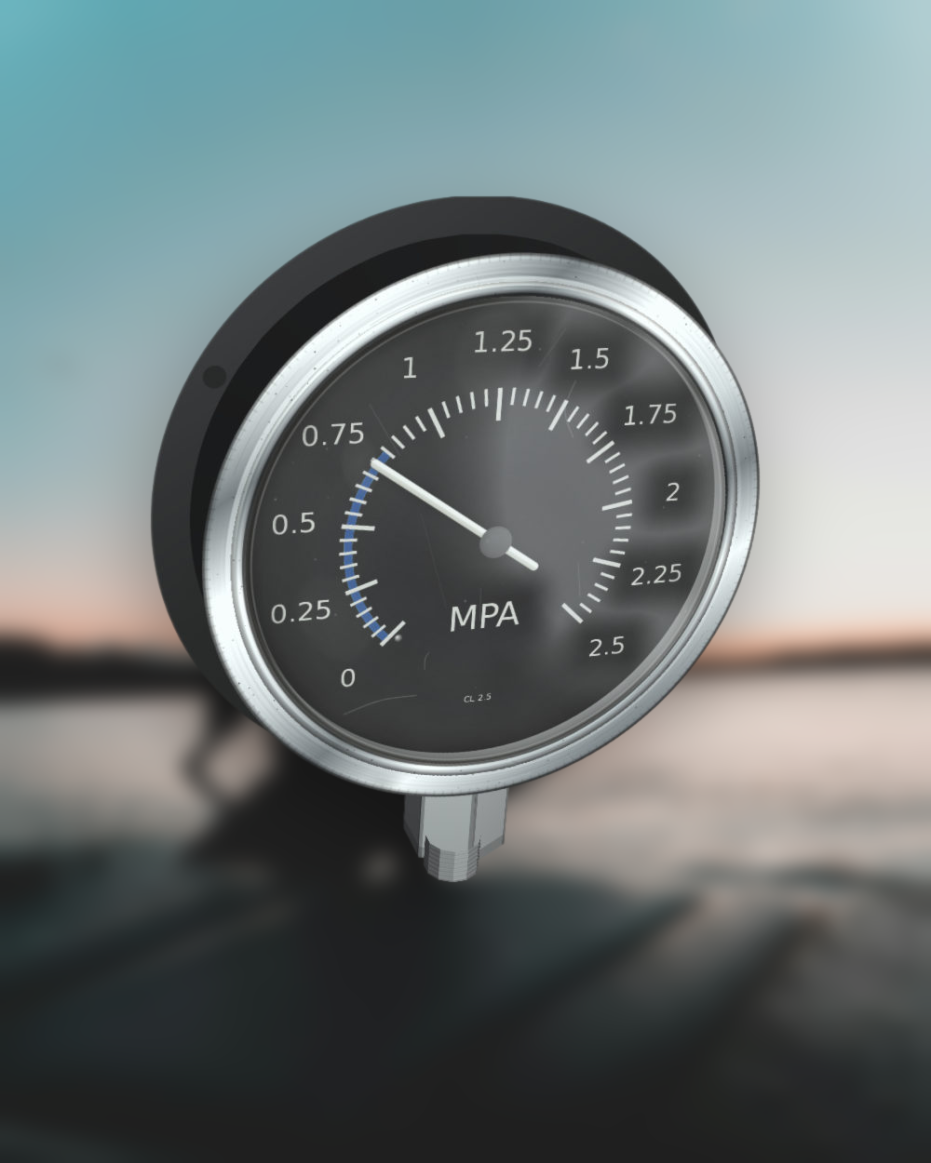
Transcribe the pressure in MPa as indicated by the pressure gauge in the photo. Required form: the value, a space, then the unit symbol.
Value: 0.75 MPa
